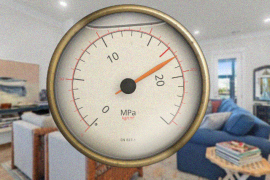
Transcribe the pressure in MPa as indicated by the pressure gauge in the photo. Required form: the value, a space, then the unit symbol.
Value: 18 MPa
